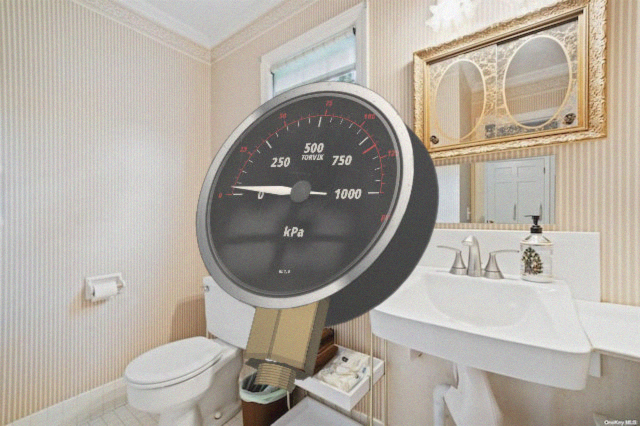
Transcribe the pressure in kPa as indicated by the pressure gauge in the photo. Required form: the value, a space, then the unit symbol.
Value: 25 kPa
